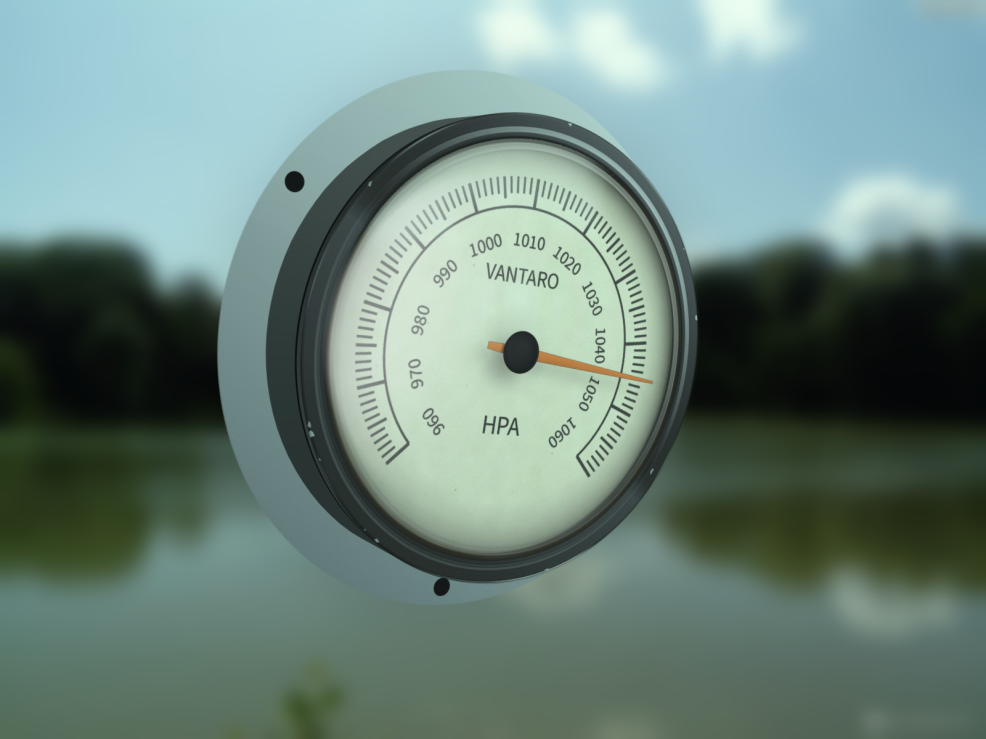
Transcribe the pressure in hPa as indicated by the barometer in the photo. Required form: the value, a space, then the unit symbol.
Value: 1045 hPa
